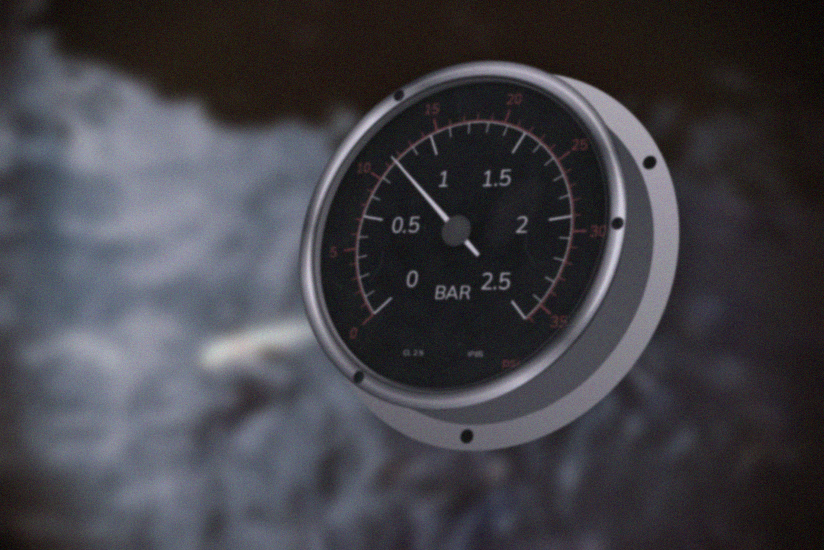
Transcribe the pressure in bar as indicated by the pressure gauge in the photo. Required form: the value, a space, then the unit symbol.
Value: 0.8 bar
